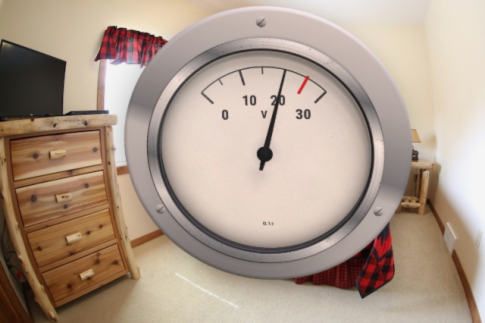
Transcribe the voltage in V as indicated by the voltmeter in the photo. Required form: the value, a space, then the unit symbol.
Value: 20 V
